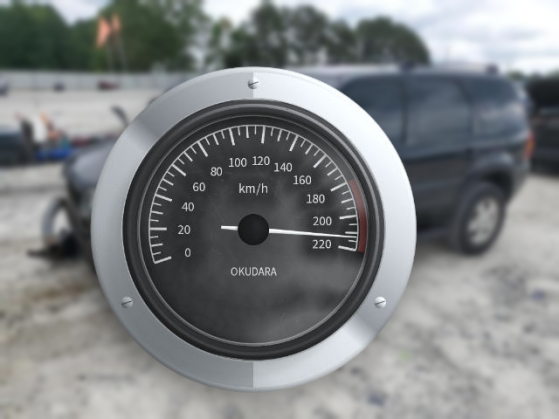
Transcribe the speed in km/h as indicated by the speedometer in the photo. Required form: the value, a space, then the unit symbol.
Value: 212.5 km/h
